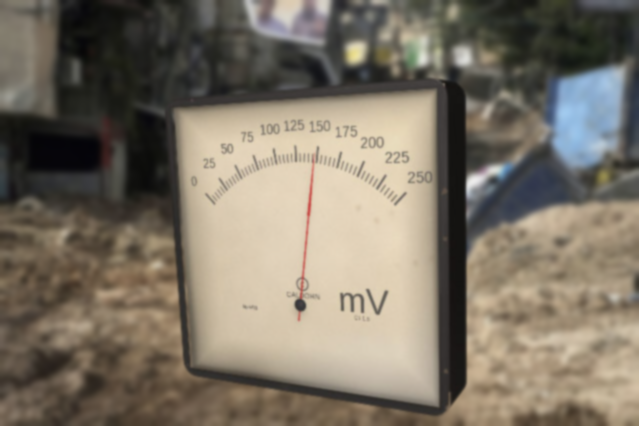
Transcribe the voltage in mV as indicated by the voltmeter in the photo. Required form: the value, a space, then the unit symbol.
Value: 150 mV
